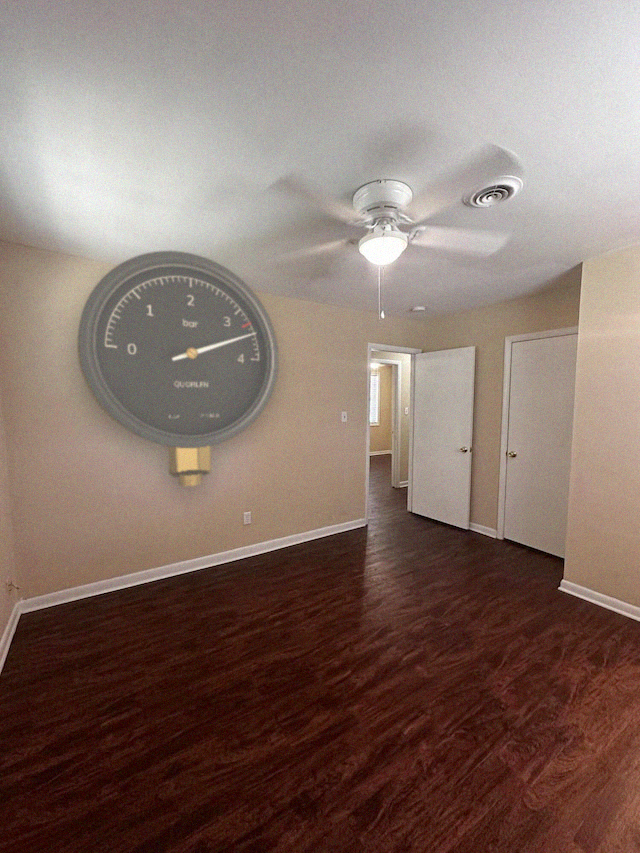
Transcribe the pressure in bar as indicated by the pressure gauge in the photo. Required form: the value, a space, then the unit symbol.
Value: 3.5 bar
